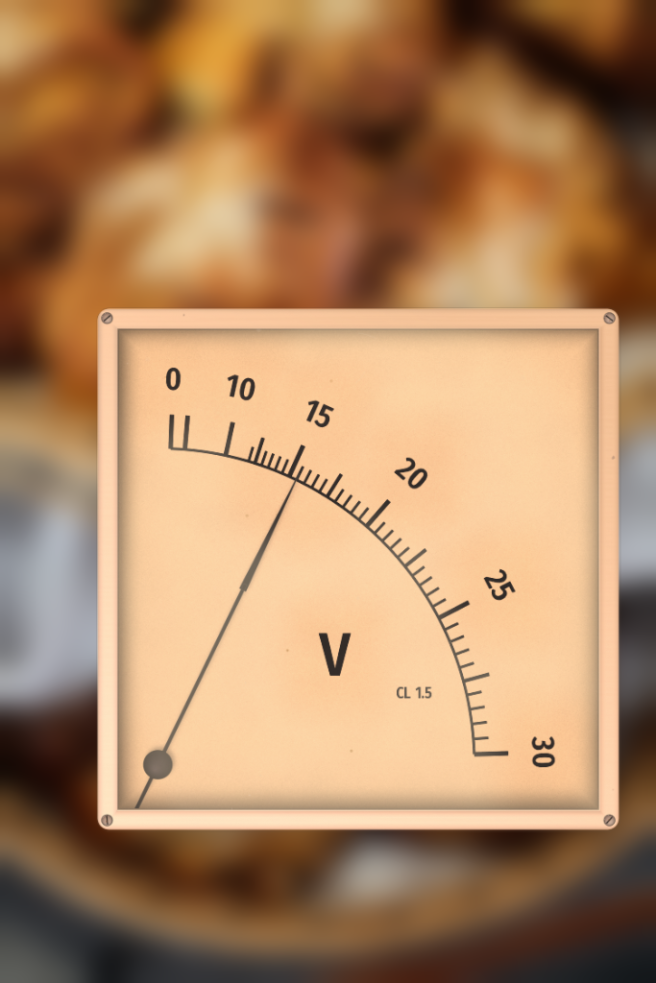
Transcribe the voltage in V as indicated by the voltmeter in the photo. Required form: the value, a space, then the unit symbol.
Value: 15.5 V
